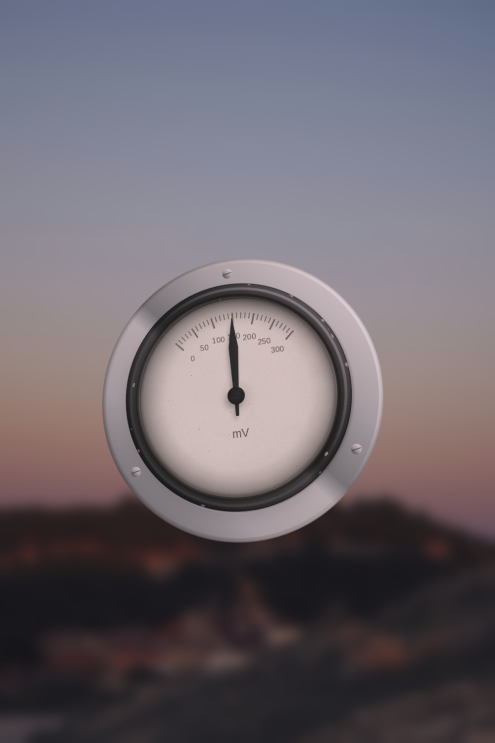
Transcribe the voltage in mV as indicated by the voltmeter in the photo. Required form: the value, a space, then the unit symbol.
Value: 150 mV
